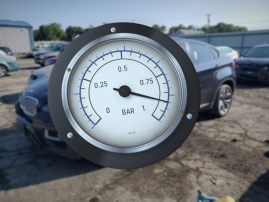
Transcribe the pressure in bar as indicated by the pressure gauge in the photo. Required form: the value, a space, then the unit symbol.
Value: 0.9 bar
